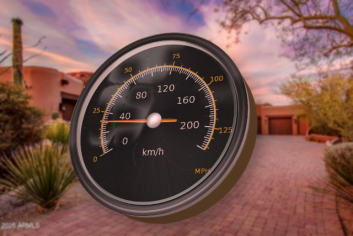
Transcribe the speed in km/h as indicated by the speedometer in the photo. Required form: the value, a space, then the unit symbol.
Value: 30 km/h
